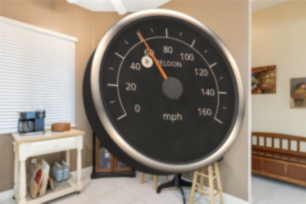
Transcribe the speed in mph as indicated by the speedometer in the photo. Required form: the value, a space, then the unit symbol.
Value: 60 mph
